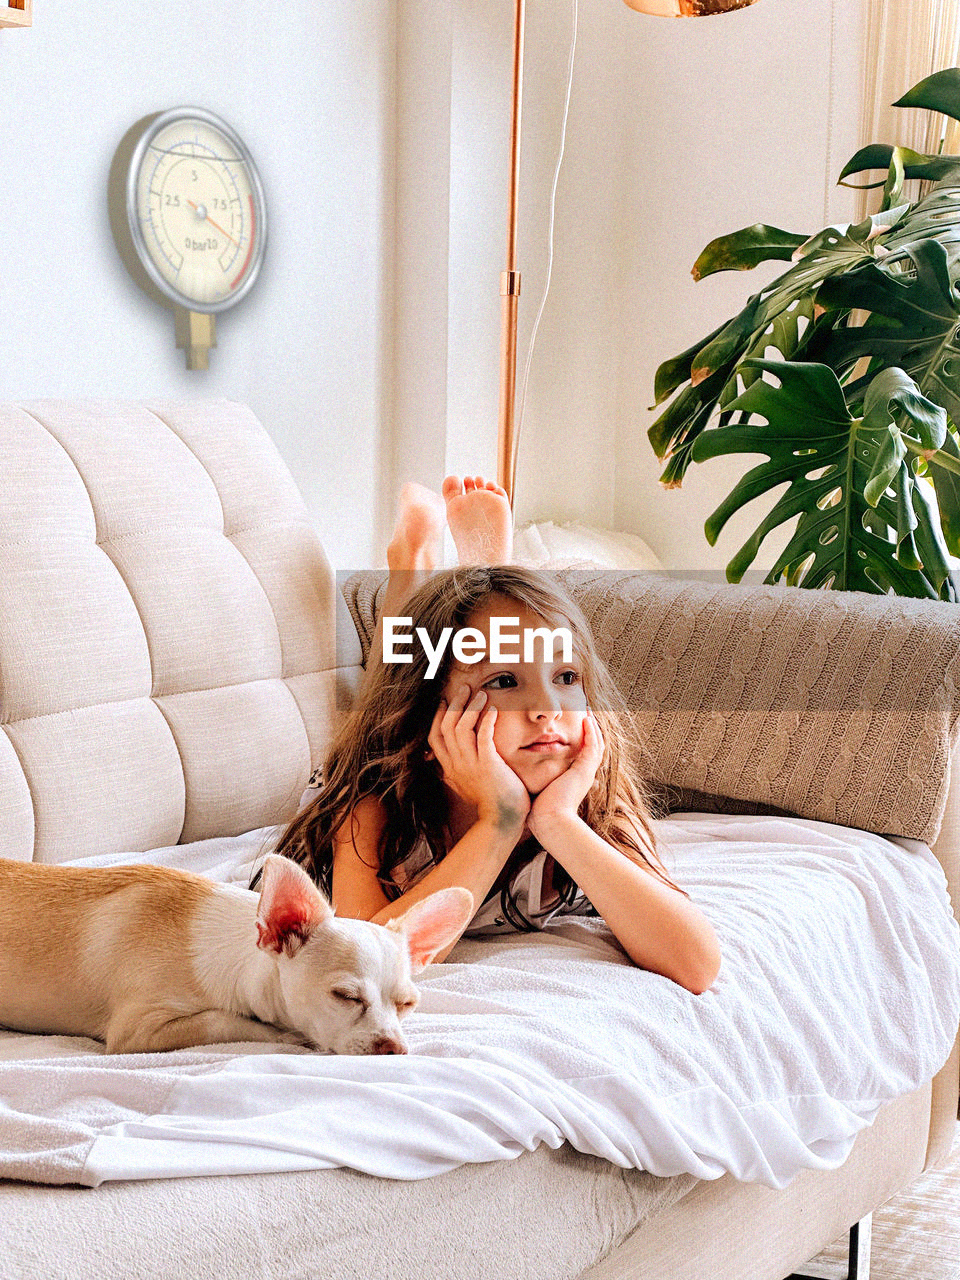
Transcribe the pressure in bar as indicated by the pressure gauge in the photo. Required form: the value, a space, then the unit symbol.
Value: 9 bar
